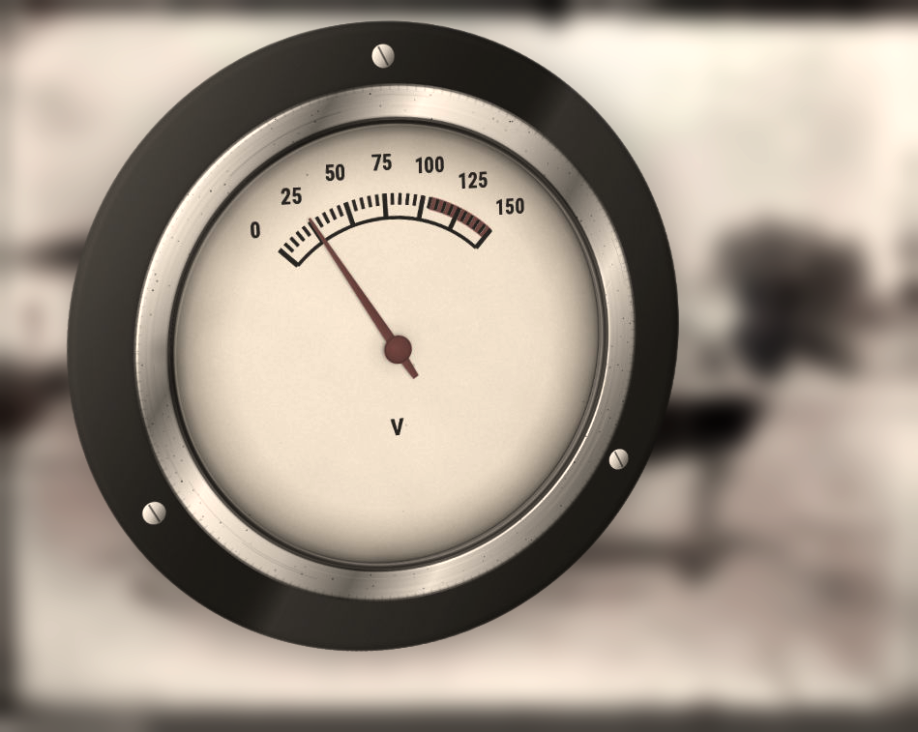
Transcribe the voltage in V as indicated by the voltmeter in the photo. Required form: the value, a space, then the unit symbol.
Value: 25 V
